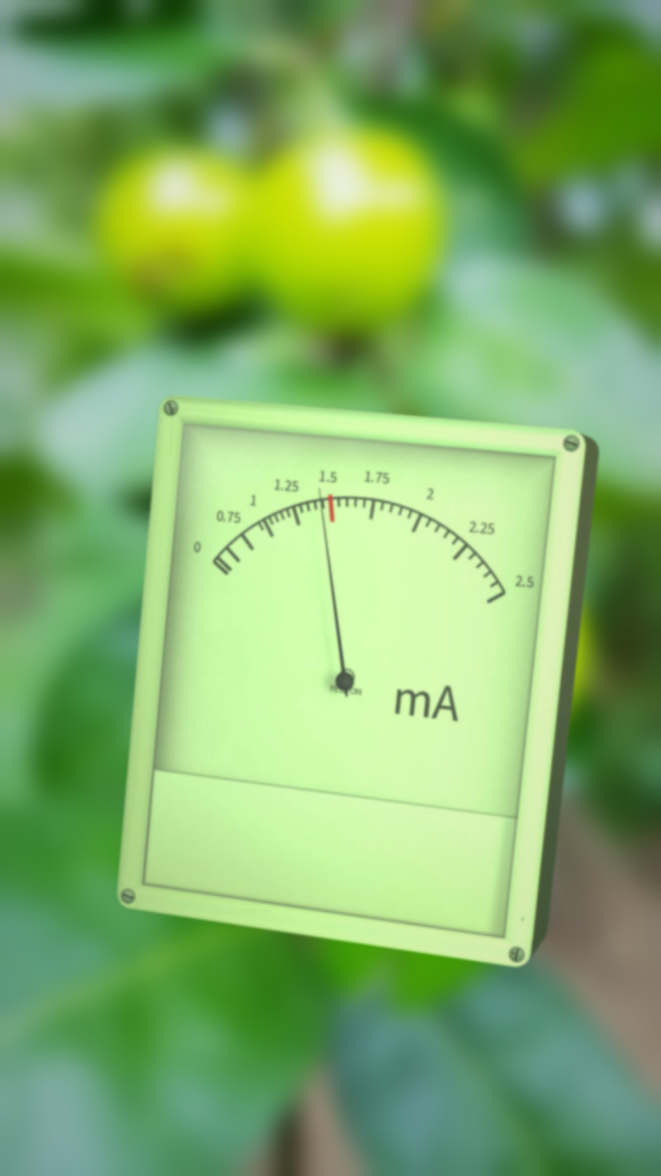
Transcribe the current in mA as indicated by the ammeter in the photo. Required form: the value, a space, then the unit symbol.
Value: 1.45 mA
